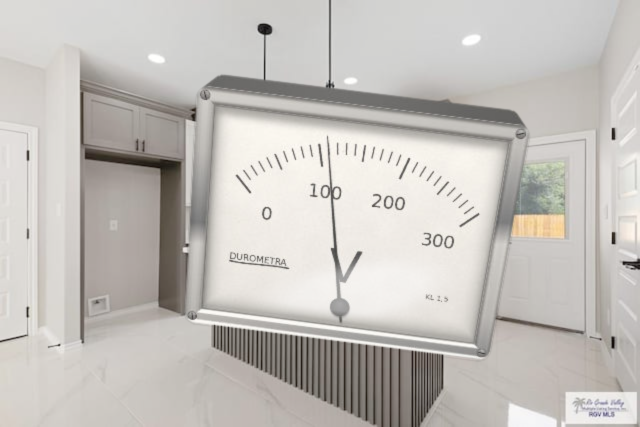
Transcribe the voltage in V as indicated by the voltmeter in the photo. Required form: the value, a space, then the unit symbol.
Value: 110 V
